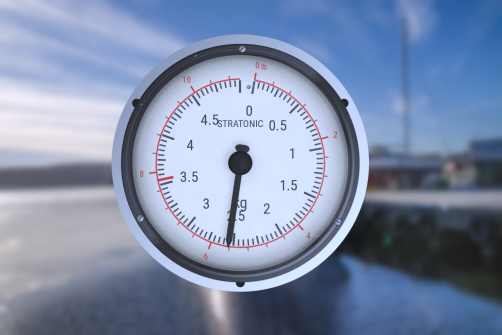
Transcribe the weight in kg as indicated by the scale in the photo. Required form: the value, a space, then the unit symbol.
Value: 2.55 kg
